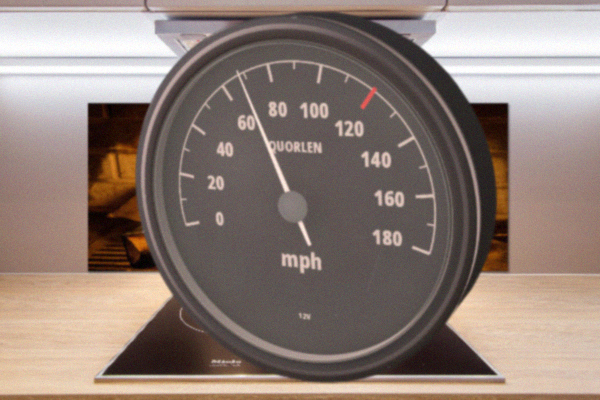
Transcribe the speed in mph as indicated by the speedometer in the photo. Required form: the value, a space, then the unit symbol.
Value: 70 mph
